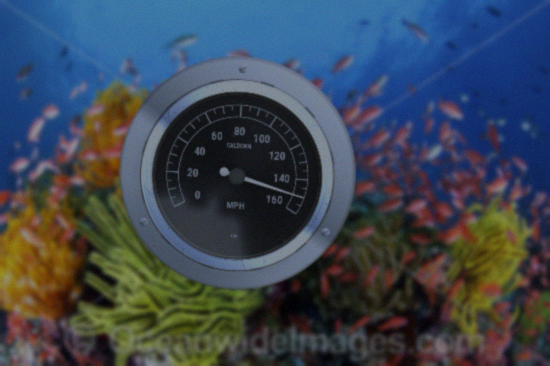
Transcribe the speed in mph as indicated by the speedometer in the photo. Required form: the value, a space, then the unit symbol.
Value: 150 mph
